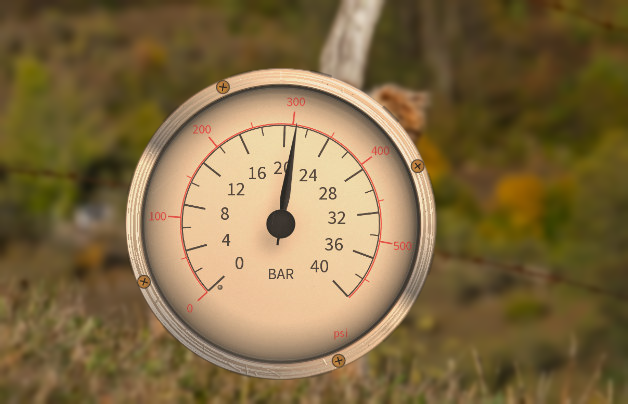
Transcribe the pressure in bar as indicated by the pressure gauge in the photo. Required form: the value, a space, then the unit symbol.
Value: 21 bar
